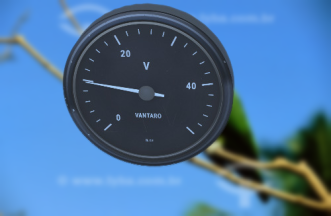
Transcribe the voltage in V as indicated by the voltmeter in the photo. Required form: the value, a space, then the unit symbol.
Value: 10 V
